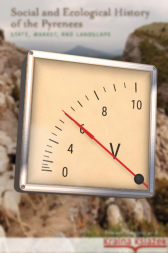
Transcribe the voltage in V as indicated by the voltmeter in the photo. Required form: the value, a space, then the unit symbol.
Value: 6 V
